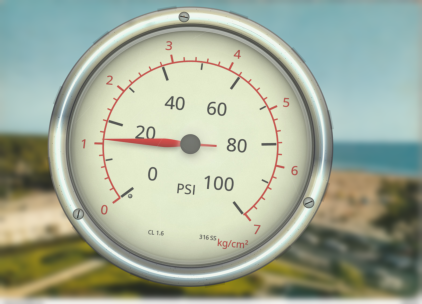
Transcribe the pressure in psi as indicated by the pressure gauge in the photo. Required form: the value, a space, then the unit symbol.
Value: 15 psi
